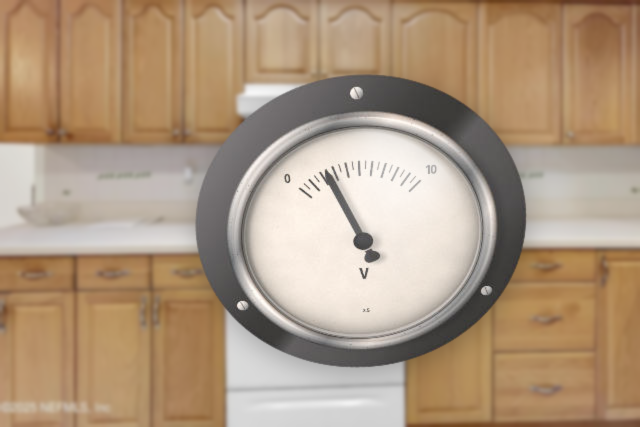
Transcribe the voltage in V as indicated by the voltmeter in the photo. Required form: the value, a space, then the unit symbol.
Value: 2.5 V
